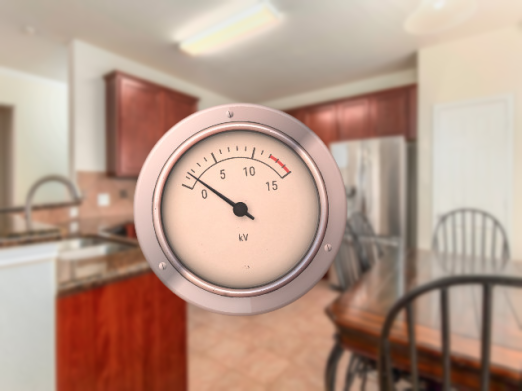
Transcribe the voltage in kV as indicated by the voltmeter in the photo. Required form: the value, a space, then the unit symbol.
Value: 1.5 kV
